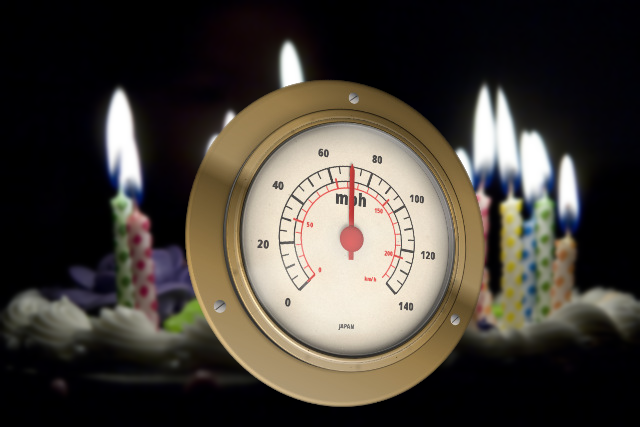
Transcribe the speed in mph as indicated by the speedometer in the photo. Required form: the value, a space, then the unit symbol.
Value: 70 mph
